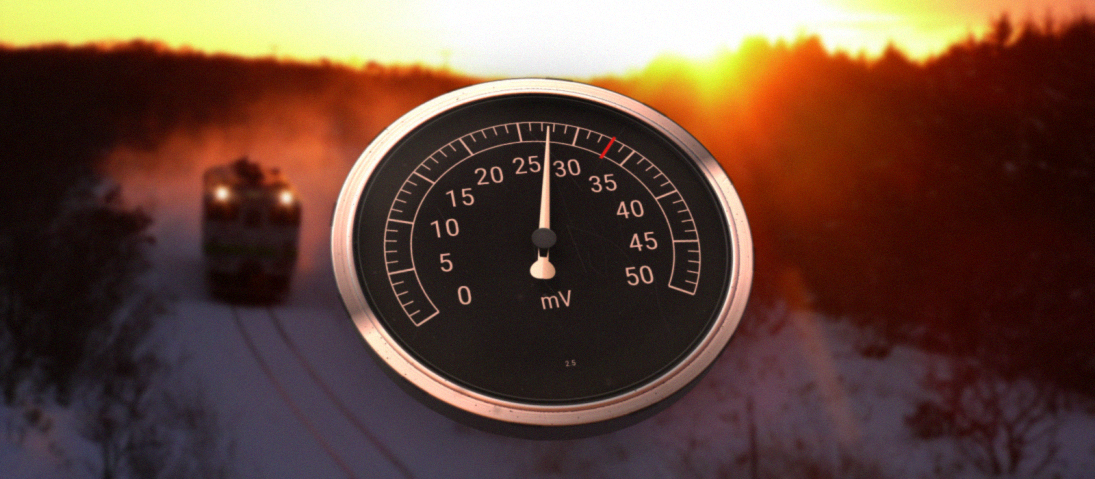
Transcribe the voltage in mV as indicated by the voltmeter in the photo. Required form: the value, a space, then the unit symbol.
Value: 27.5 mV
